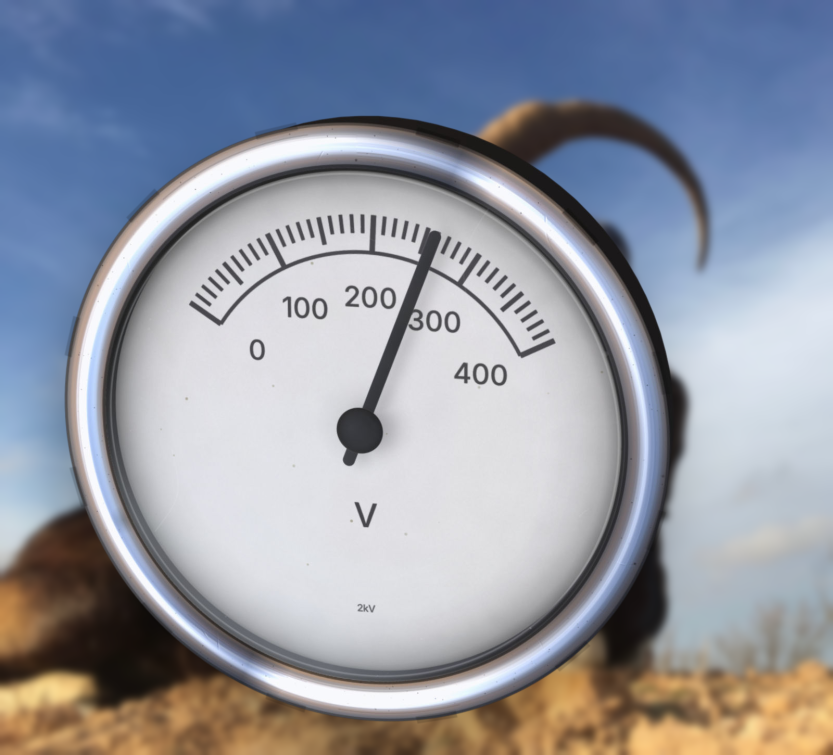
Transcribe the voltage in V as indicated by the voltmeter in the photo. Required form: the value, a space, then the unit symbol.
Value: 260 V
